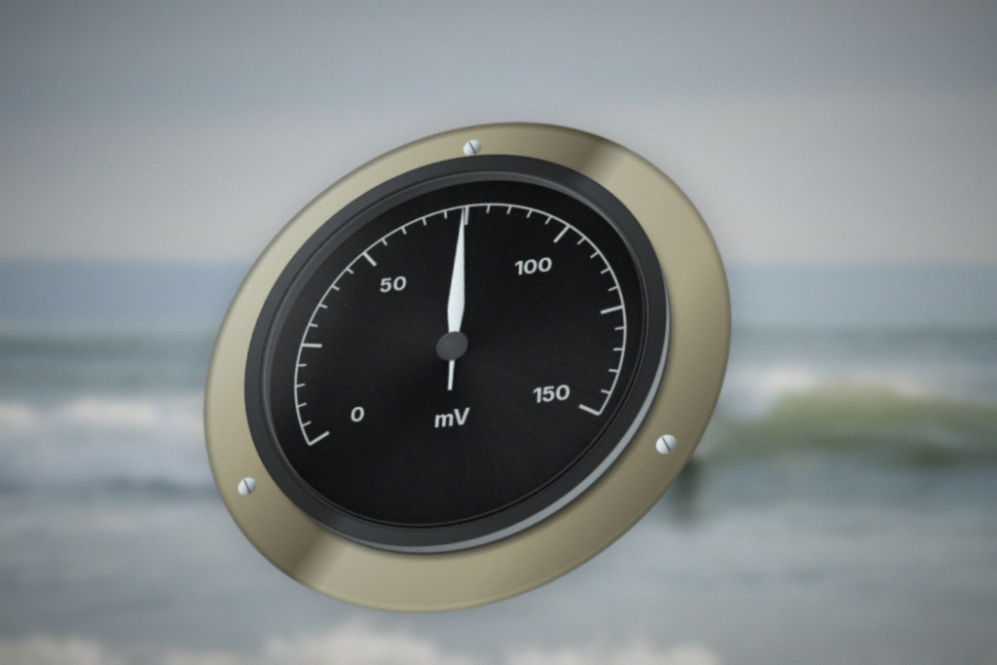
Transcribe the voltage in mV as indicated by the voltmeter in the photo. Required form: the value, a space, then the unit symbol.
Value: 75 mV
